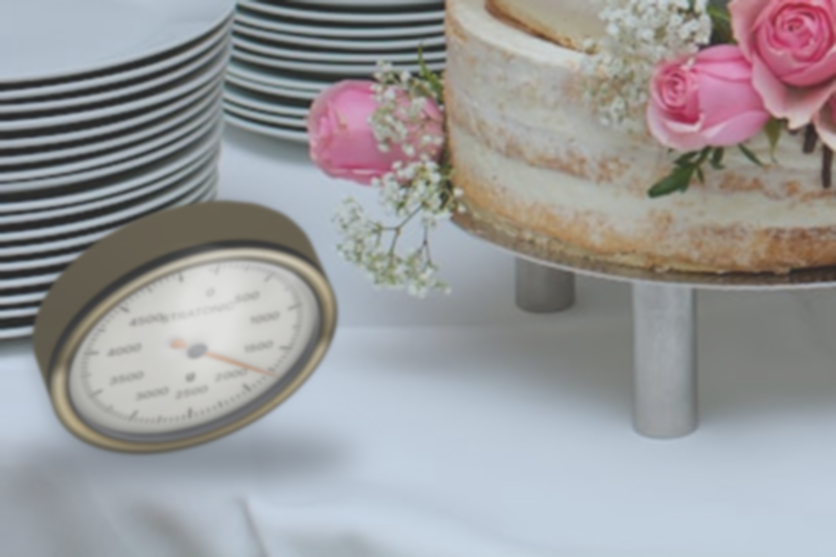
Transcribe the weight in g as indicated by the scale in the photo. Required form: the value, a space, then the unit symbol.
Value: 1750 g
